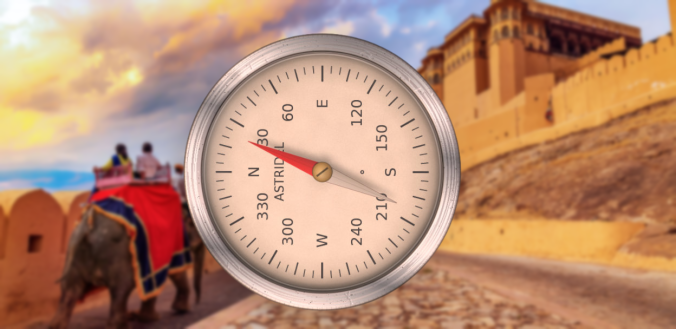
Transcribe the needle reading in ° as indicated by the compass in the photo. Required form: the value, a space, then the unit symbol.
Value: 22.5 °
